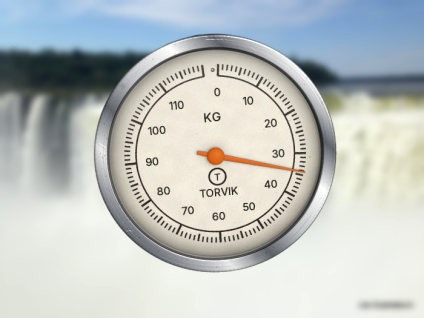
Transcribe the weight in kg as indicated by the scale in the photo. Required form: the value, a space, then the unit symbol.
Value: 34 kg
